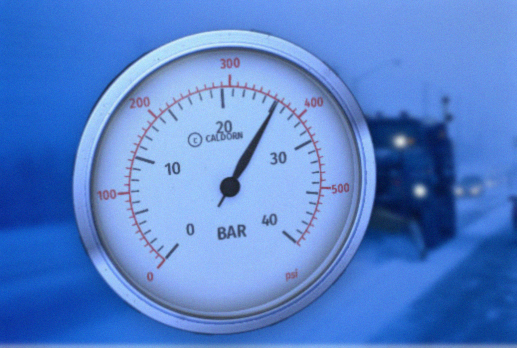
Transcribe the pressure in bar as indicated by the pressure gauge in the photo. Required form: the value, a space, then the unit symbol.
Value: 25 bar
